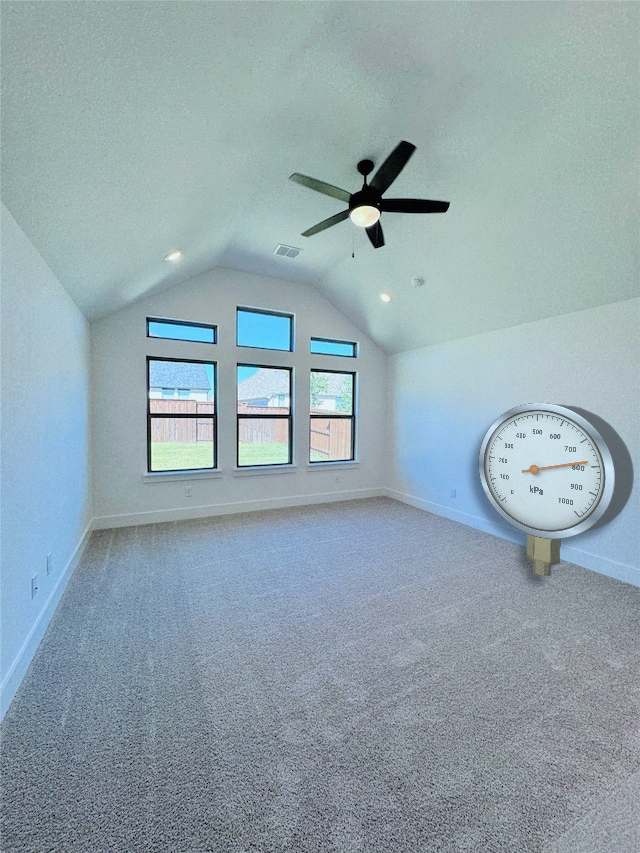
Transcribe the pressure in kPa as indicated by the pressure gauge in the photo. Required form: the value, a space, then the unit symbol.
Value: 780 kPa
